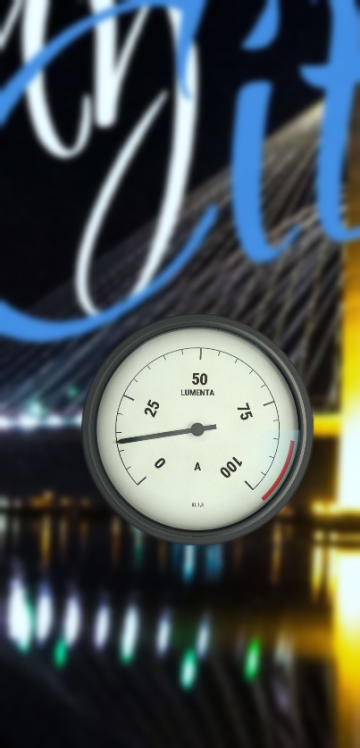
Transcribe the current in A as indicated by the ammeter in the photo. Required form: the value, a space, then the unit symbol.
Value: 12.5 A
